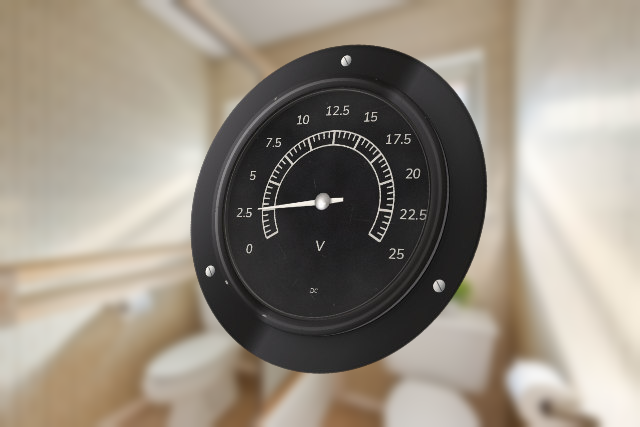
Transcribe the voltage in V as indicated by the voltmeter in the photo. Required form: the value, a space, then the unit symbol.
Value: 2.5 V
